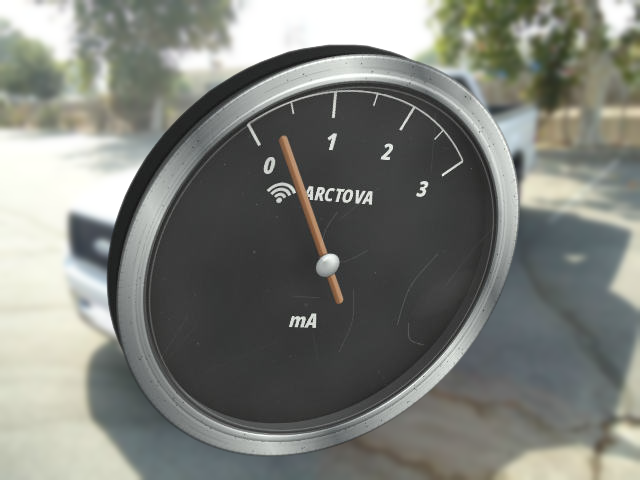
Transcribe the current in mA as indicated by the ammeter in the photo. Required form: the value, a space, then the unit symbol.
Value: 0.25 mA
